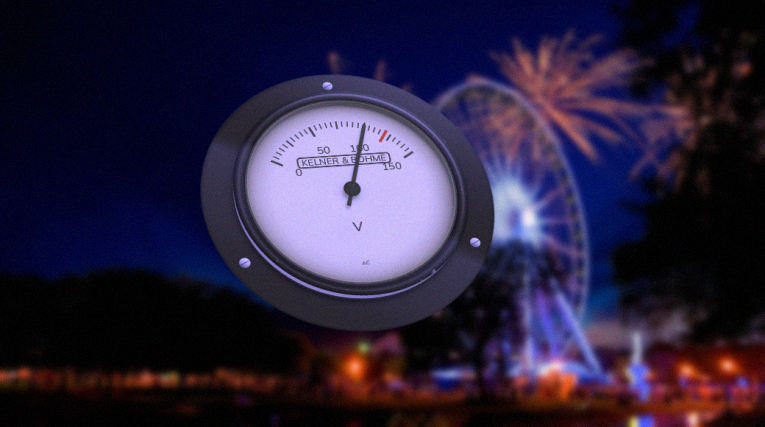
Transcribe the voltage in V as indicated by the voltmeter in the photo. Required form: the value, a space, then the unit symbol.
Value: 100 V
